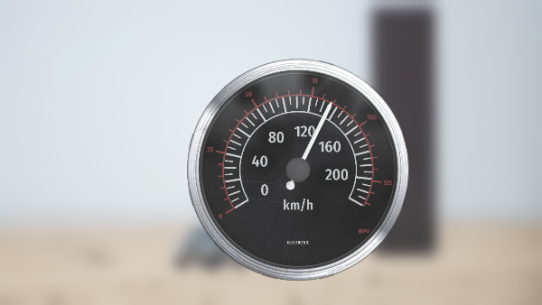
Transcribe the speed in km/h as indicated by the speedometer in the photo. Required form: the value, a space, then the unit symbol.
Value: 135 km/h
